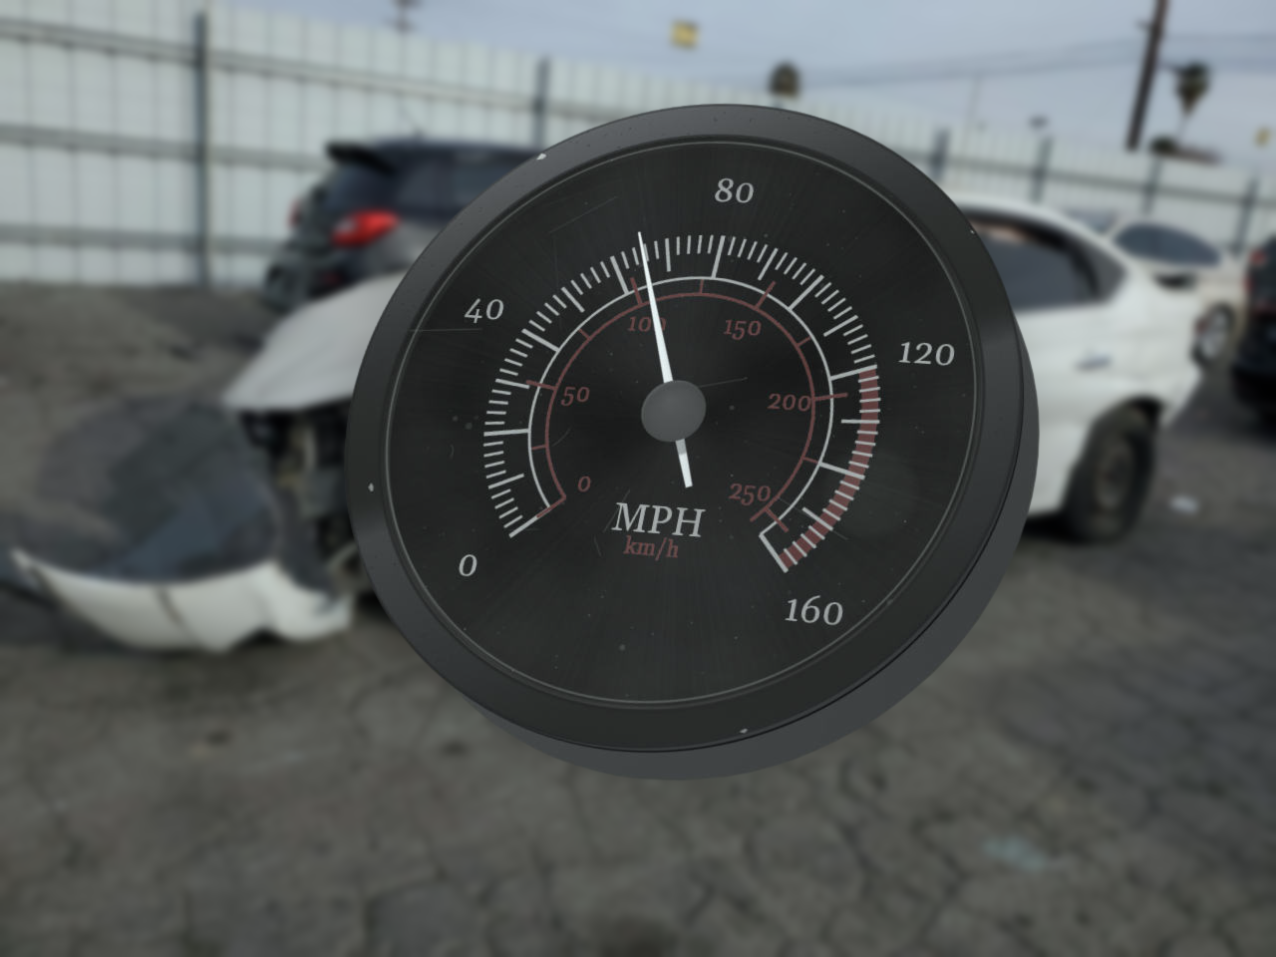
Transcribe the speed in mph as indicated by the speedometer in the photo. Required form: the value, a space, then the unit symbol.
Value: 66 mph
